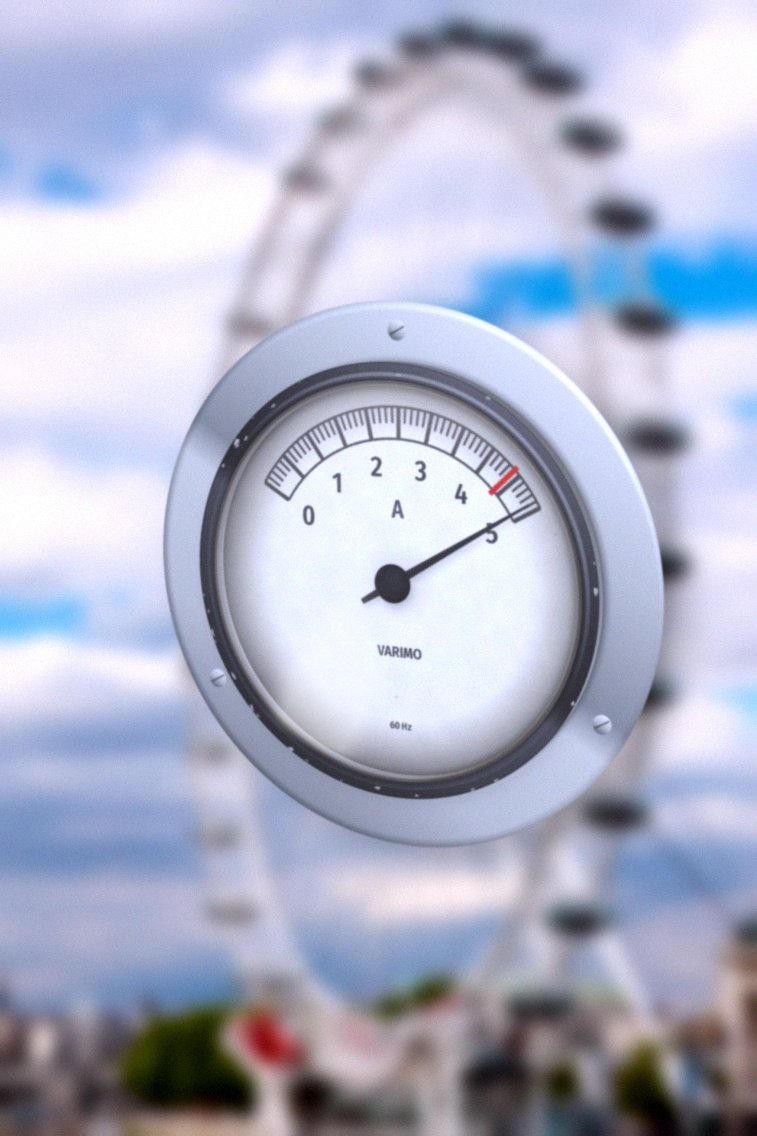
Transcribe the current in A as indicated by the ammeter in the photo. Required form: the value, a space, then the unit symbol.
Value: 4.9 A
